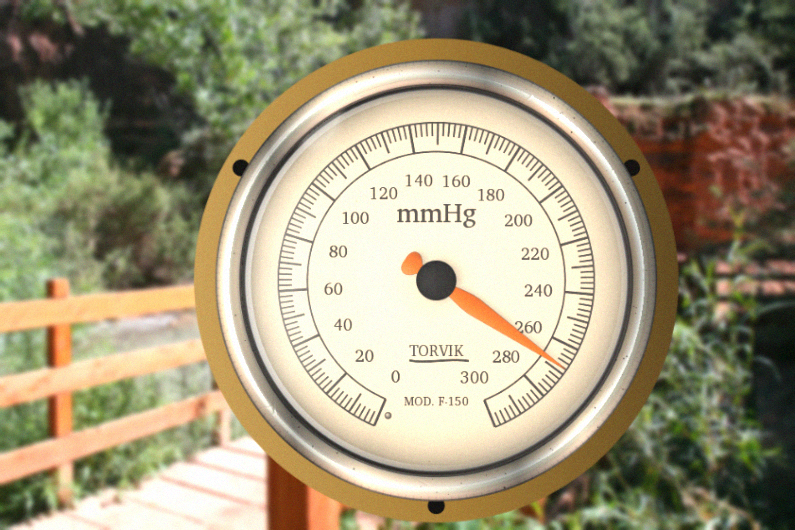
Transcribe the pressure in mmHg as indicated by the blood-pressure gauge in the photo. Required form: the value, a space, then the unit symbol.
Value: 268 mmHg
